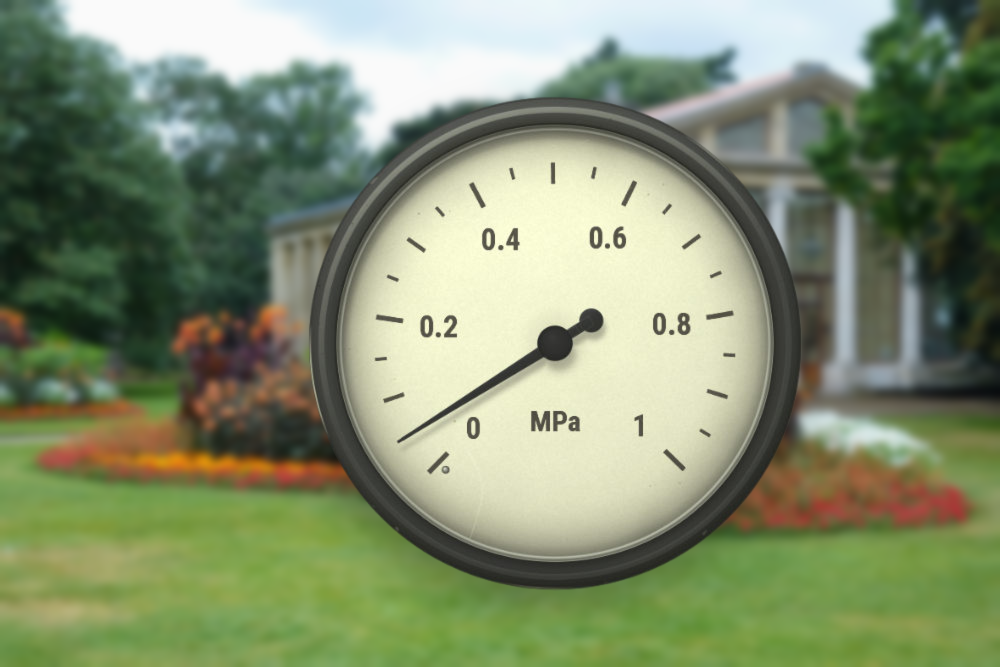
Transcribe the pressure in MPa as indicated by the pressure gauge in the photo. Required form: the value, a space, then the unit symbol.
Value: 0.05 MPa
